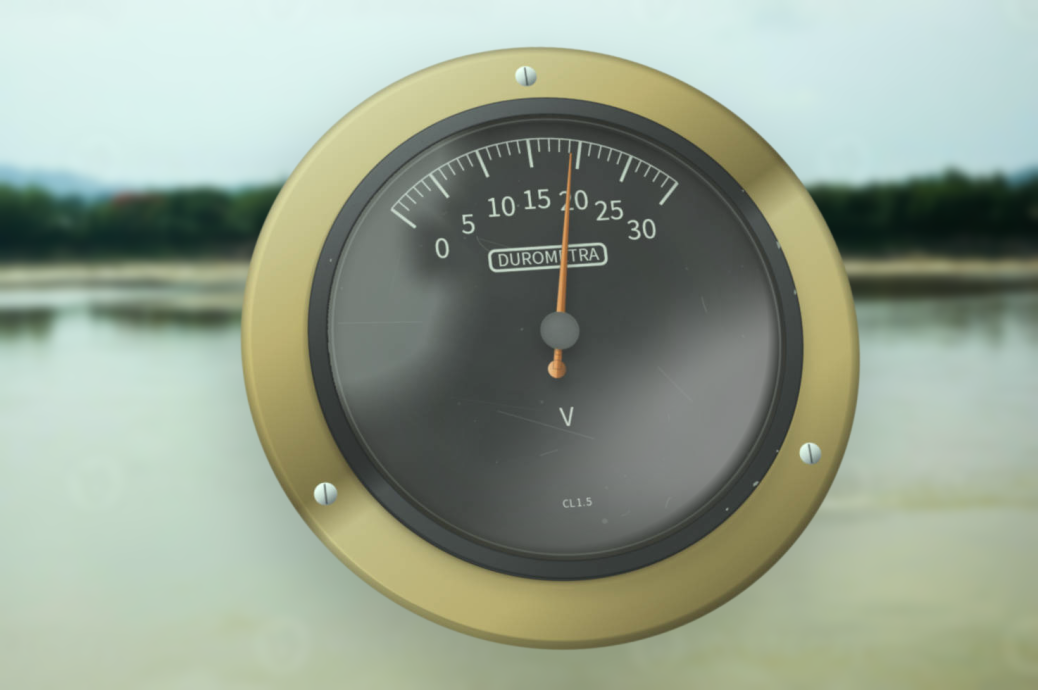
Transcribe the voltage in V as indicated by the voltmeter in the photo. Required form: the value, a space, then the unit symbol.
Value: 19 V
